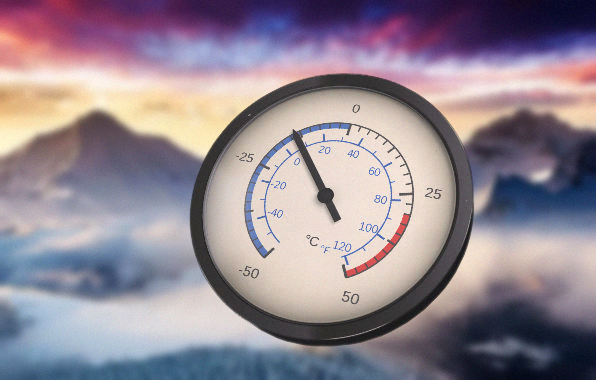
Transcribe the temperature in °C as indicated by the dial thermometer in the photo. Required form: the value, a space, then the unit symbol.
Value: -13.75 °C
